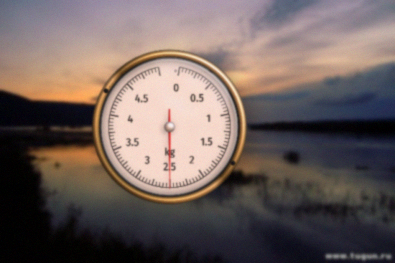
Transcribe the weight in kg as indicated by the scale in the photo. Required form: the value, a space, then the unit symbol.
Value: 2.5 kg
